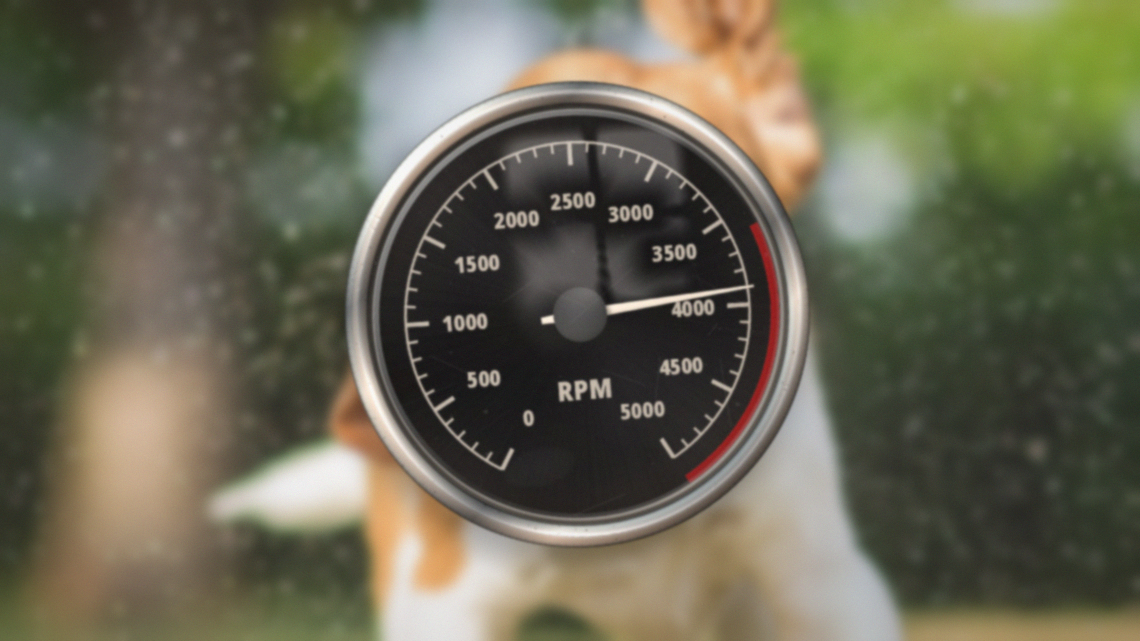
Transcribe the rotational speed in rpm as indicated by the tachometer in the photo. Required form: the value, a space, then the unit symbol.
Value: 3900 rpm
